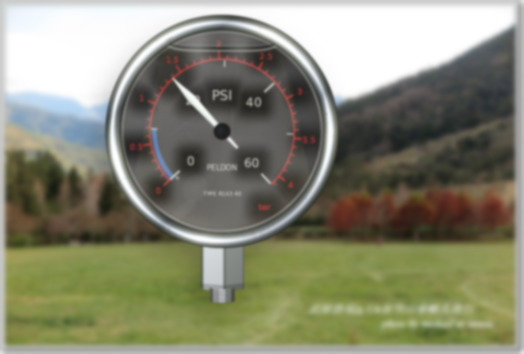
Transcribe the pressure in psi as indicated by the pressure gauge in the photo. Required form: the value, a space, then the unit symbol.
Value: 20 psi
